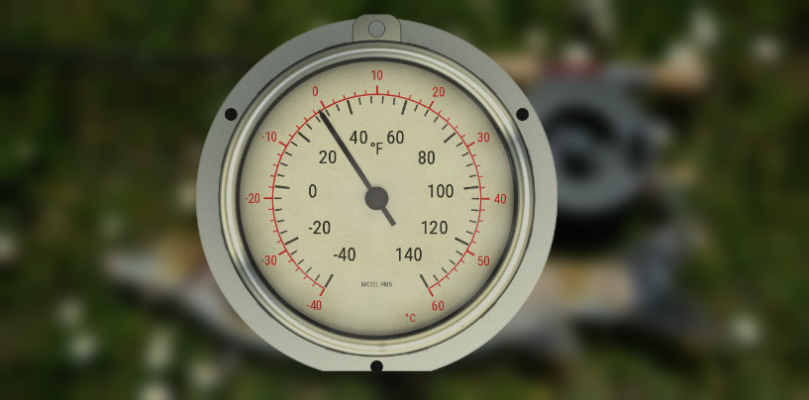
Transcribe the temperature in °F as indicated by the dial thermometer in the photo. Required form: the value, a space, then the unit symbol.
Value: 30 °F
